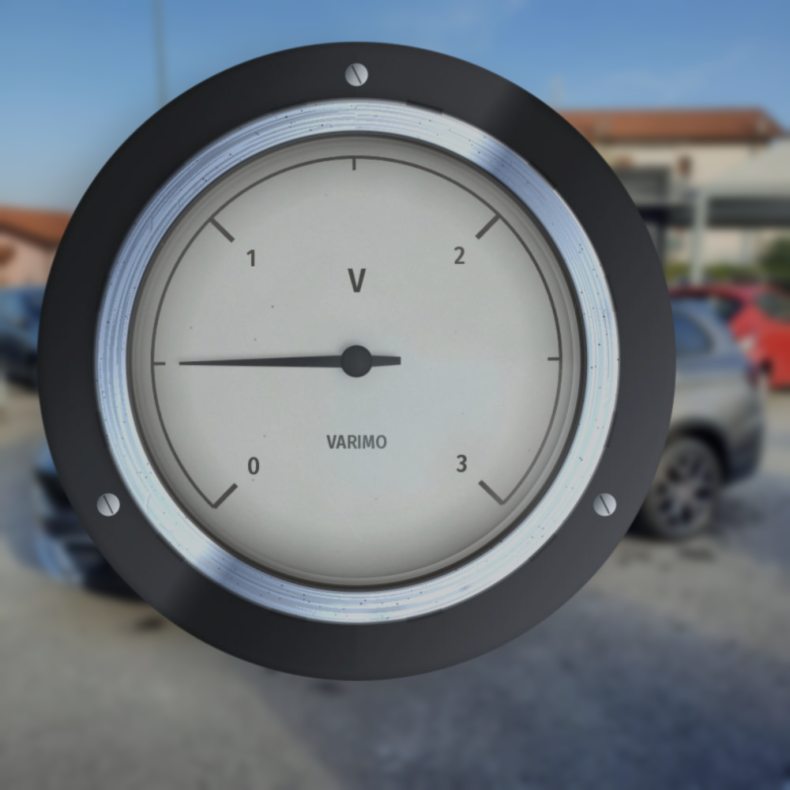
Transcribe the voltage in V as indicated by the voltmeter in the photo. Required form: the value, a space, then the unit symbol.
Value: 0.5 V
